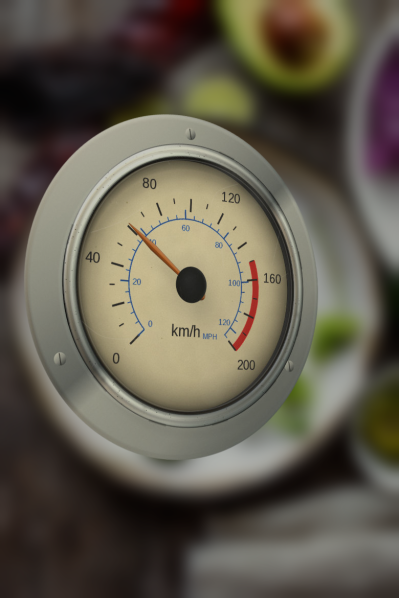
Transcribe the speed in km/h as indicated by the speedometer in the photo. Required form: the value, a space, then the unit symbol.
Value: 60 km/h
